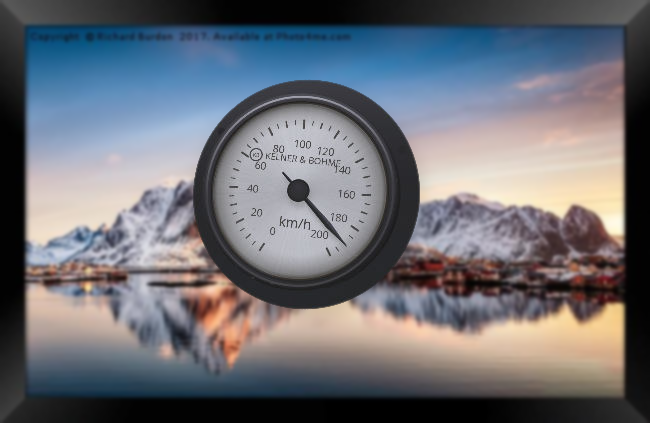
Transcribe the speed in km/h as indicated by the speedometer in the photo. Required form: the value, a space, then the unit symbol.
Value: 190 km/h
